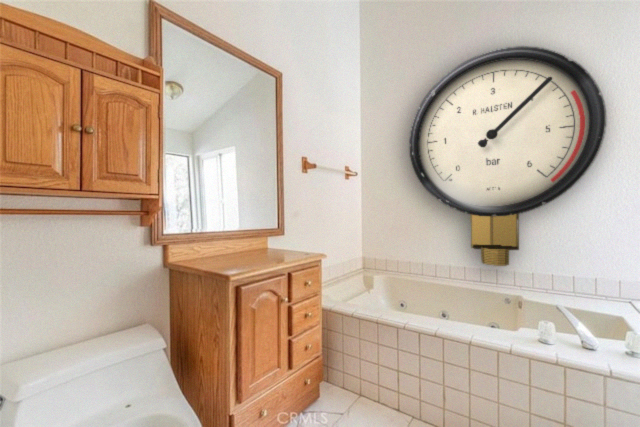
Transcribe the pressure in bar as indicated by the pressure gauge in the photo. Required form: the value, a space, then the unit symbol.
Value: 4 bar
